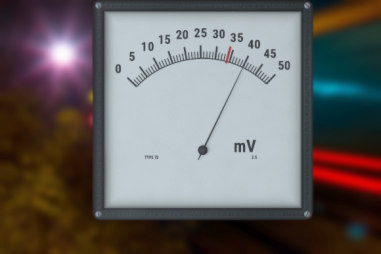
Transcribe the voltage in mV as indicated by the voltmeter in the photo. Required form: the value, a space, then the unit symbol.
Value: 40 mV
